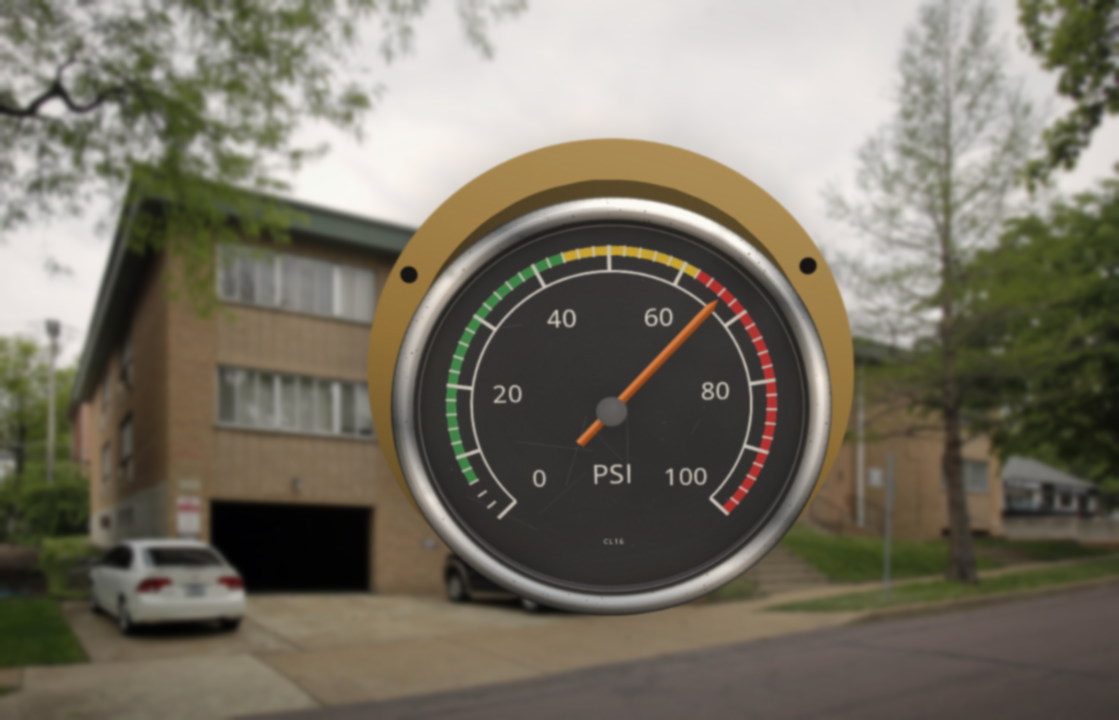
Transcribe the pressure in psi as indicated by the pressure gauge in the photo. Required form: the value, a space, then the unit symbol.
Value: 66 psi
